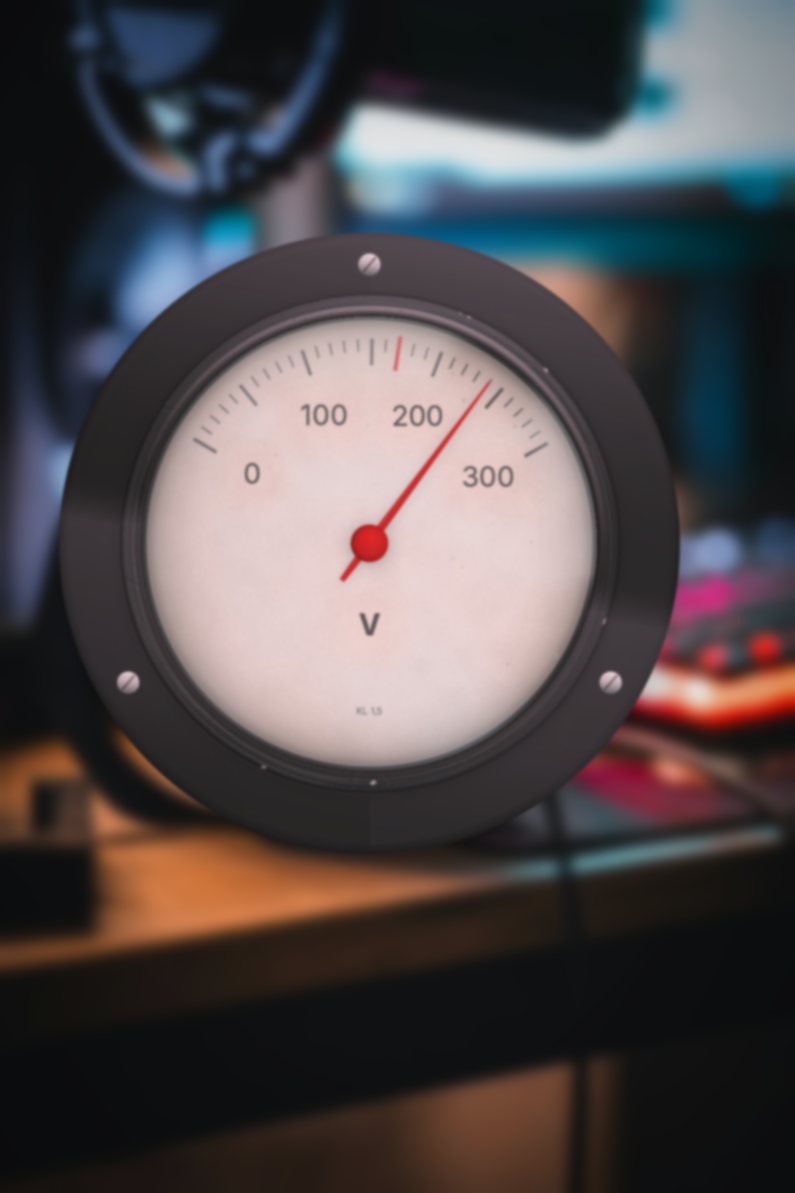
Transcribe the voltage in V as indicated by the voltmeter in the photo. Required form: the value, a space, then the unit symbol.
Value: 240 V
